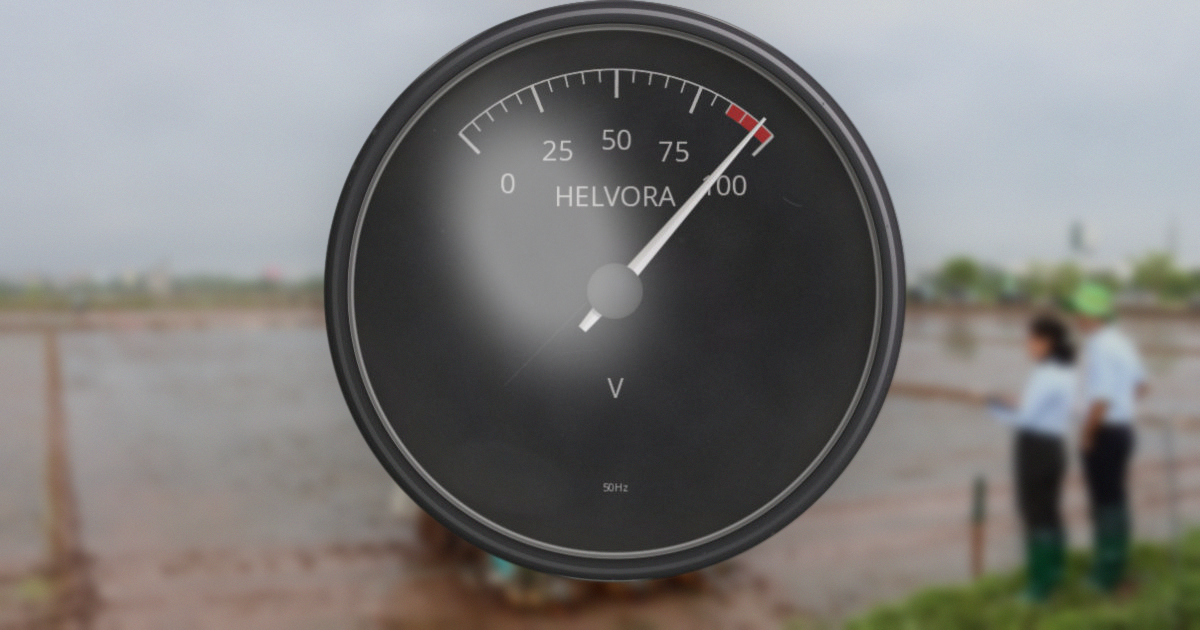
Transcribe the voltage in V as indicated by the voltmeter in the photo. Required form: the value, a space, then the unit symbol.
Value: 95 V
